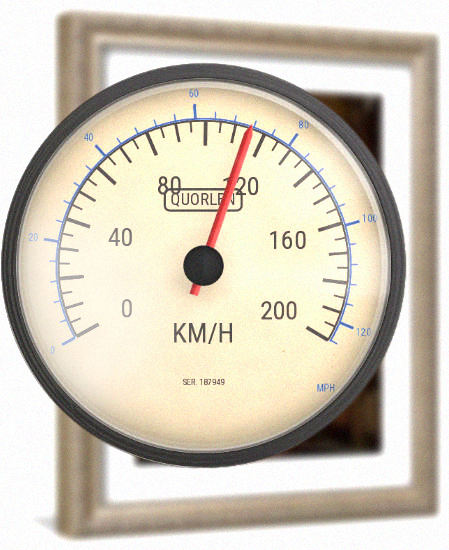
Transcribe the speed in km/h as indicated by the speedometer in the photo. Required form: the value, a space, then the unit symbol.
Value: 115 km/h
